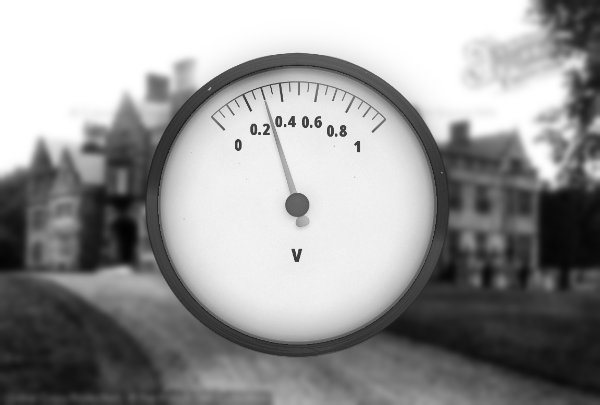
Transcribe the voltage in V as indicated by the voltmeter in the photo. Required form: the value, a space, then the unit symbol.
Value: 0.3 V
